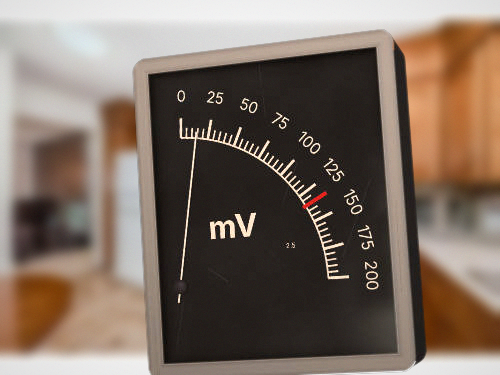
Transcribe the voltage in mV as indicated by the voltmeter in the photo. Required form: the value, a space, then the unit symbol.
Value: 15 mV
